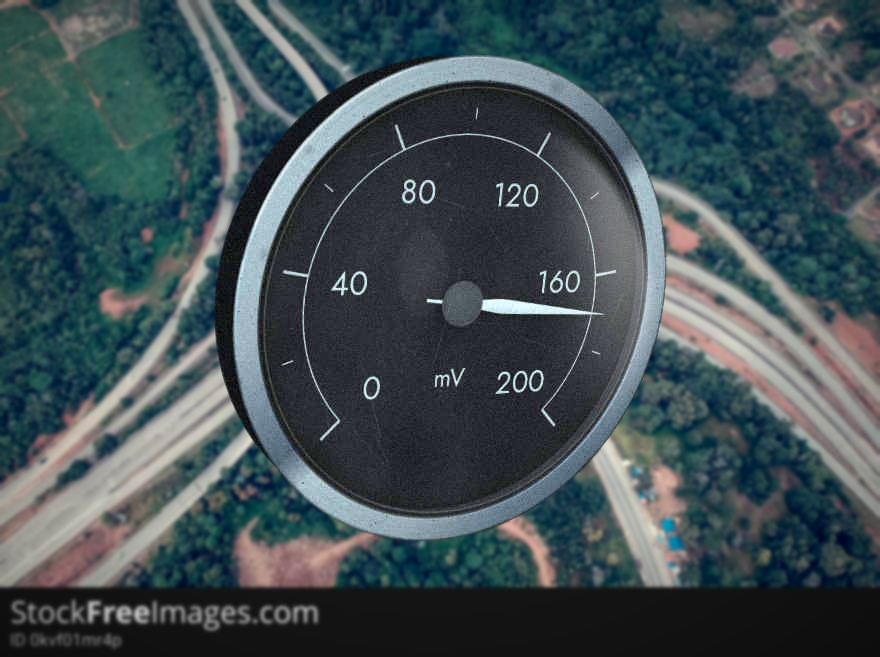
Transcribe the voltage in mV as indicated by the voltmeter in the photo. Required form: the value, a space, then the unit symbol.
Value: 170 mV
